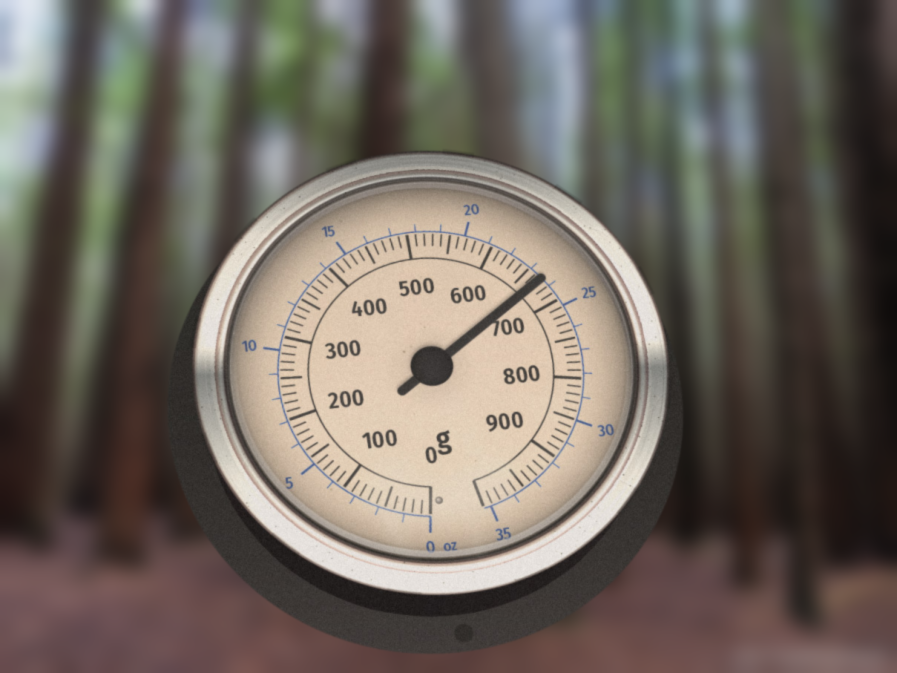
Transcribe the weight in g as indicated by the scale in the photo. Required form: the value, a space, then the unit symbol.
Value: 670 g
